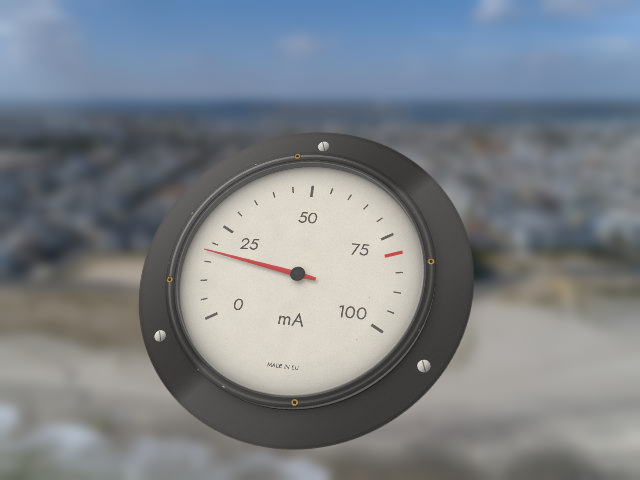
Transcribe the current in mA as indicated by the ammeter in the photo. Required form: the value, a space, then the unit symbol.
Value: 17.5 mA
